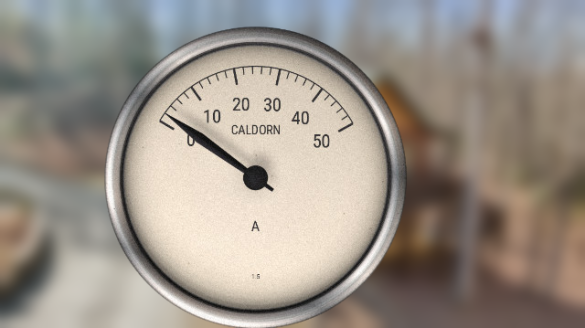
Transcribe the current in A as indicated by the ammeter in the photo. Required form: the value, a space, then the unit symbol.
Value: 2 A
